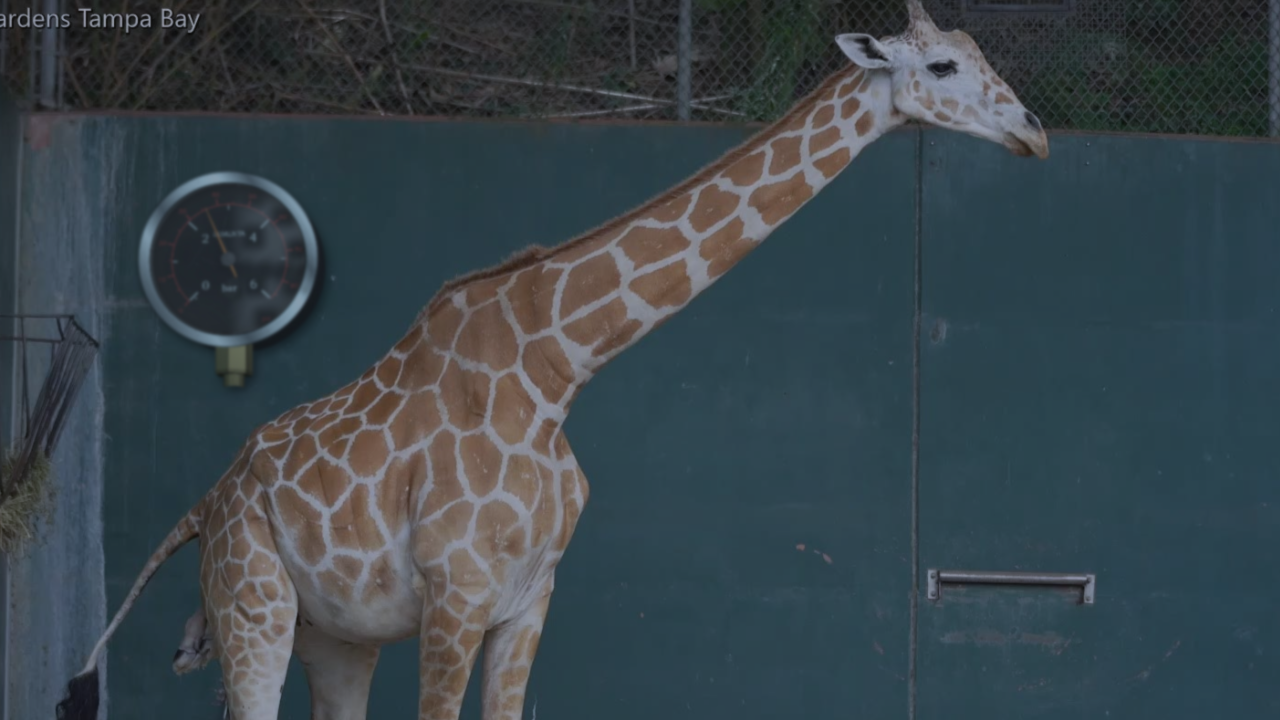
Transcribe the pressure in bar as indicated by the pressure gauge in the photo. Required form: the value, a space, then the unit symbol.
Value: 2.5 bar
